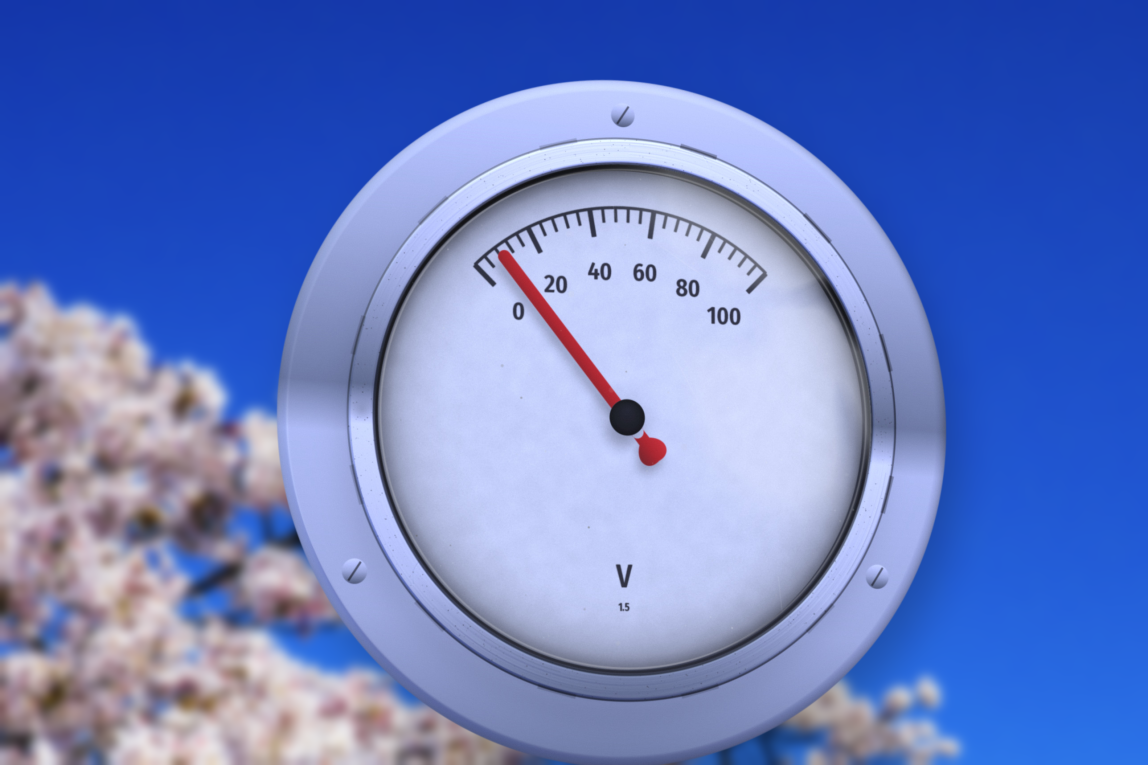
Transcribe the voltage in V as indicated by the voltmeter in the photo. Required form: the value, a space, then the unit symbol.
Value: 8 V
